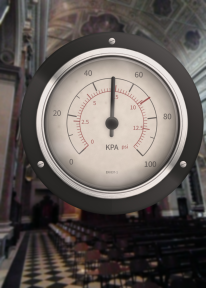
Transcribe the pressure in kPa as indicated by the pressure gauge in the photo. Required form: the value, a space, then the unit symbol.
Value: 50 kPa
